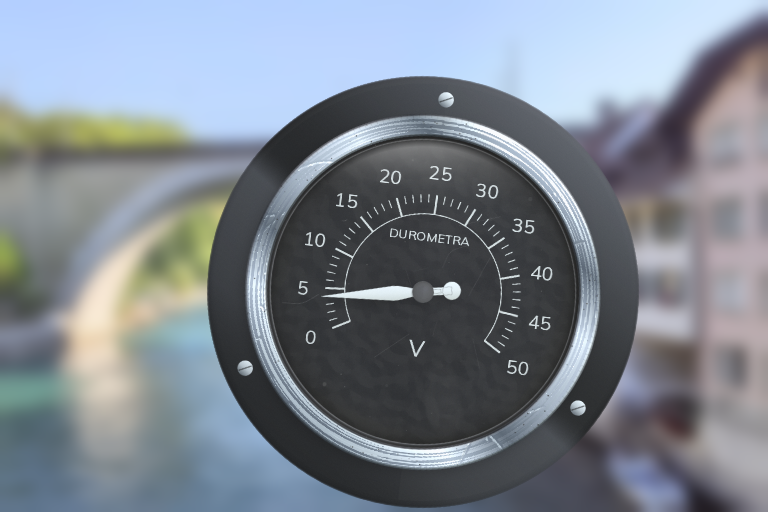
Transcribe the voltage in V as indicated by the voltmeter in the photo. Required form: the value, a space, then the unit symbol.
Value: 4 V
